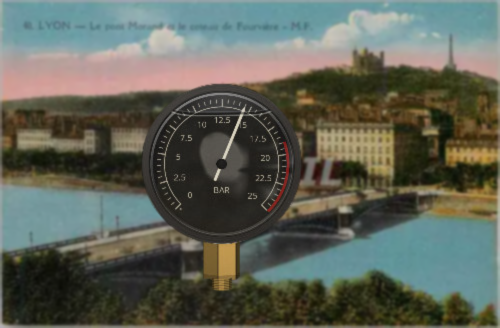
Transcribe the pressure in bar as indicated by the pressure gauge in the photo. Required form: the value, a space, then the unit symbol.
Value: 14.5 bar
